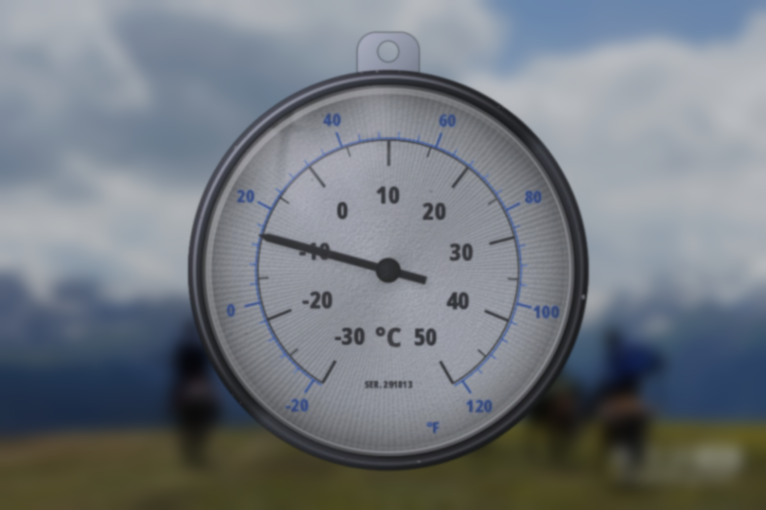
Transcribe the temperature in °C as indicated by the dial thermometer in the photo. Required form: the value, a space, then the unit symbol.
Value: -10 °C
